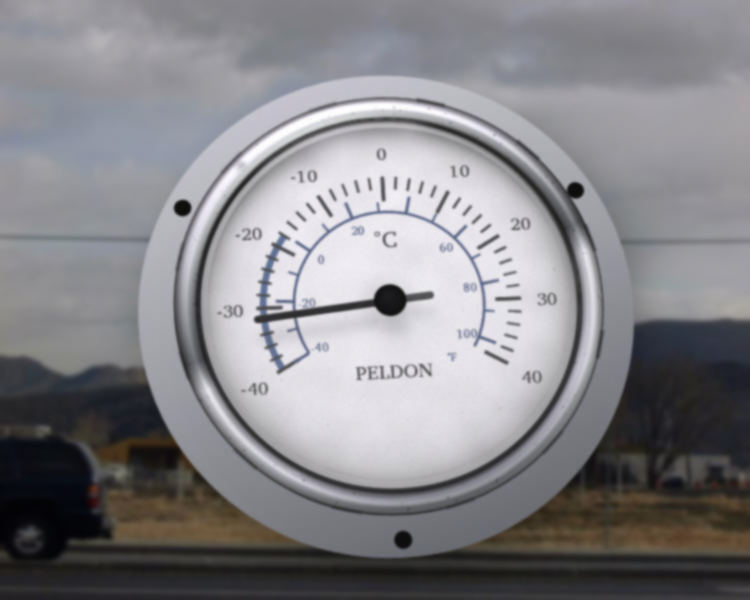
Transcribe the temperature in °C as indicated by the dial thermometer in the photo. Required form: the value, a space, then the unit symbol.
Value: -32 °C
